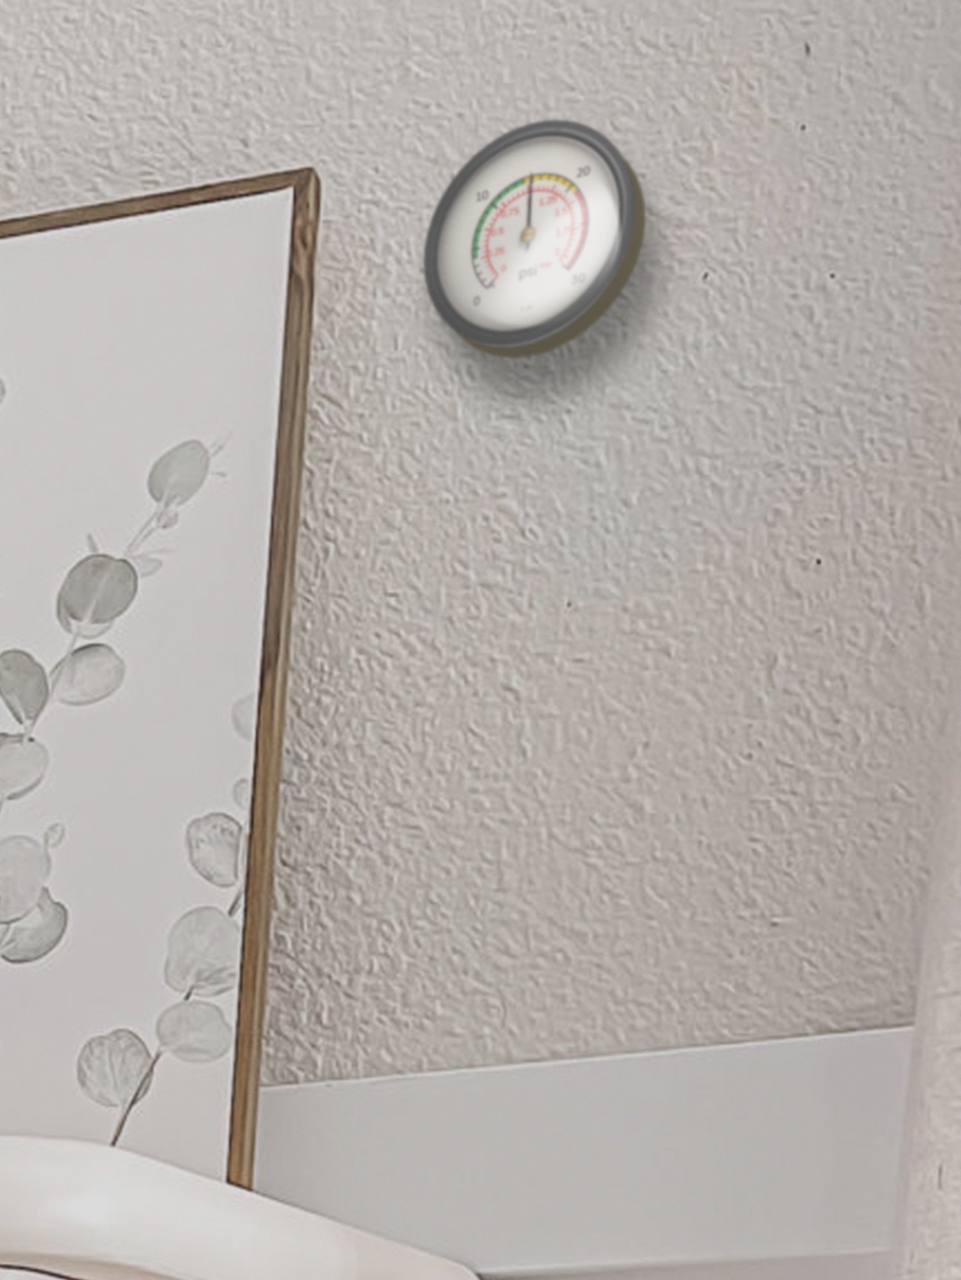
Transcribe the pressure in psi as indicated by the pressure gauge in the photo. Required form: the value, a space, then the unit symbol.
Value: 15 psi
